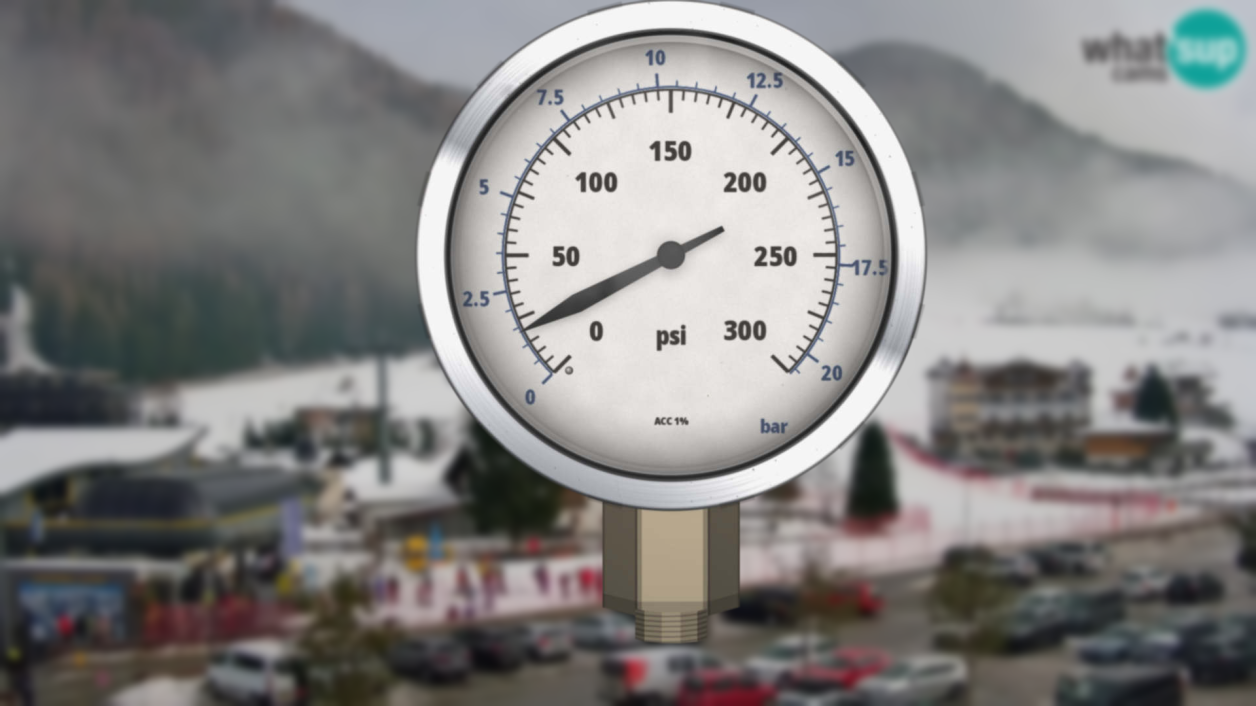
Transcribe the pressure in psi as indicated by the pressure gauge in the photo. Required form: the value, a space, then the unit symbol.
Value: 20 psi
